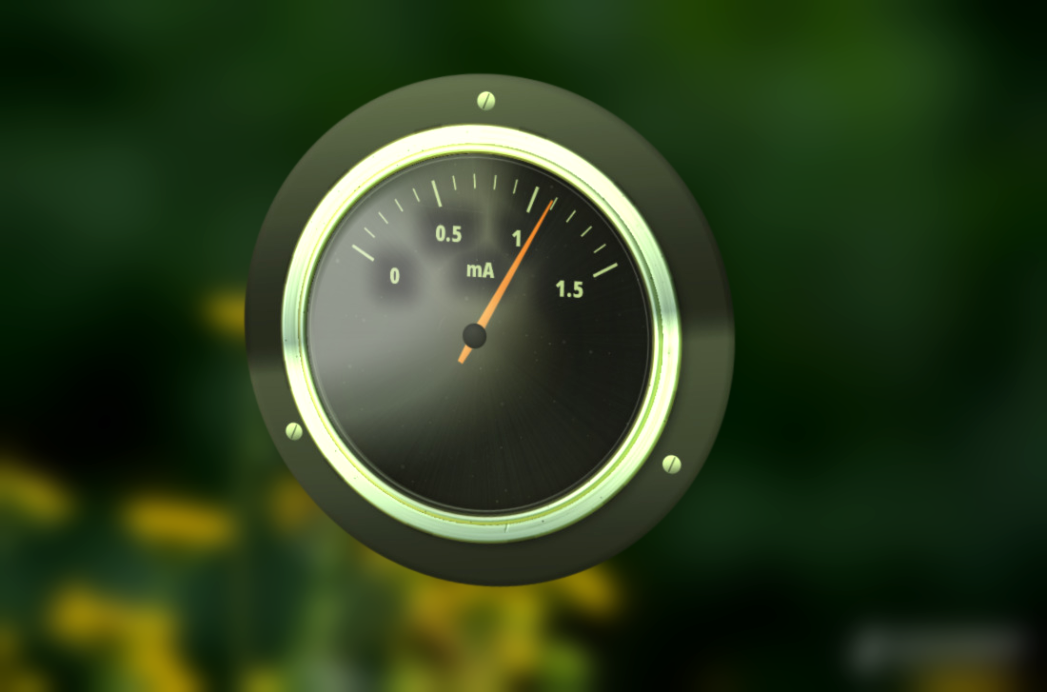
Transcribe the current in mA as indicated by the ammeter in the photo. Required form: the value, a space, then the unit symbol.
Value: 1.1 mA
